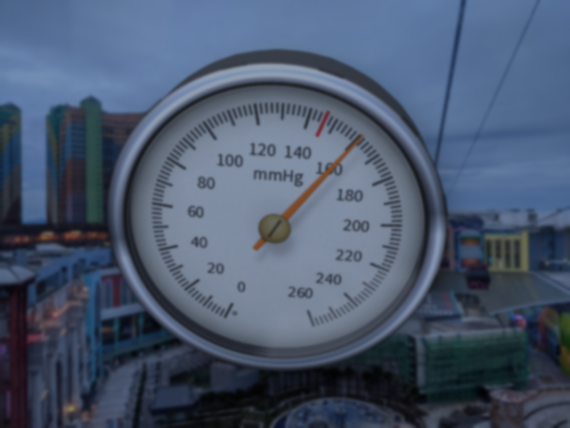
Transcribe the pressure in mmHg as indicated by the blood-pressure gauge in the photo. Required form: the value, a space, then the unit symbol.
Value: 160 mmHg
